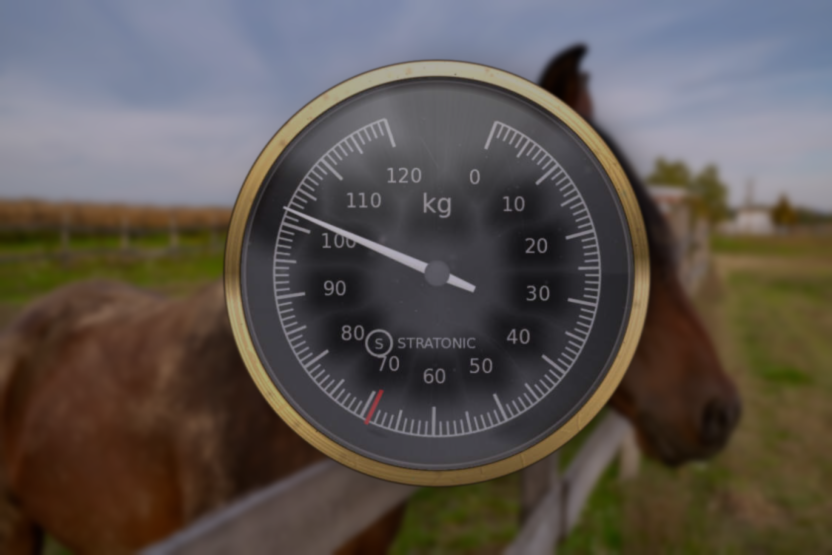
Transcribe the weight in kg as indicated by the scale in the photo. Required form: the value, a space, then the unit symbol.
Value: 102 kg
